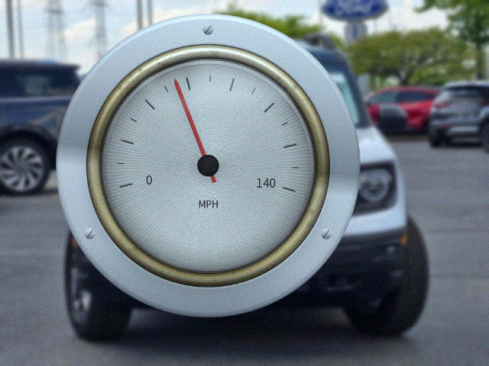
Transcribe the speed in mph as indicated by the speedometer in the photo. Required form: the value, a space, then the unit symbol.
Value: 55 mph
